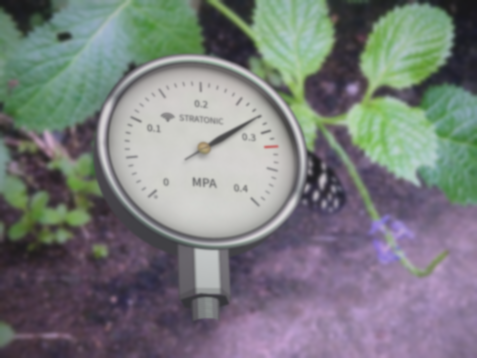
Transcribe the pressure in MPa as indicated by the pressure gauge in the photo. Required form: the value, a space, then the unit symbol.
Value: 0.28 MPa
